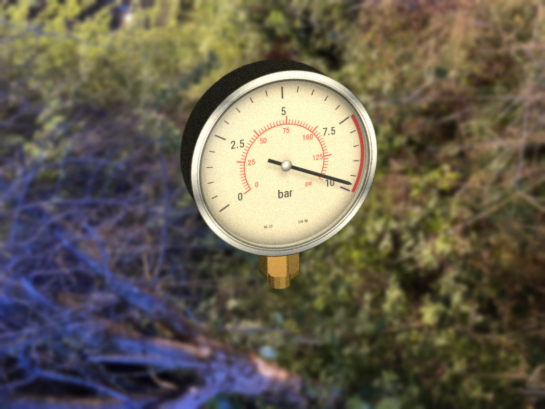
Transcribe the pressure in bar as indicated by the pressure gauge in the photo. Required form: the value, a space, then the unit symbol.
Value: 9.75 bar
